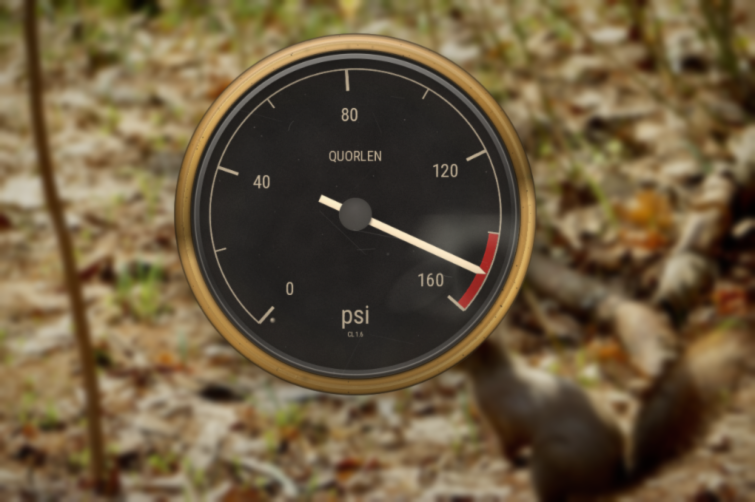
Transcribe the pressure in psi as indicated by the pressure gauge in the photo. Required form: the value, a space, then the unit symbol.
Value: 150 psi
